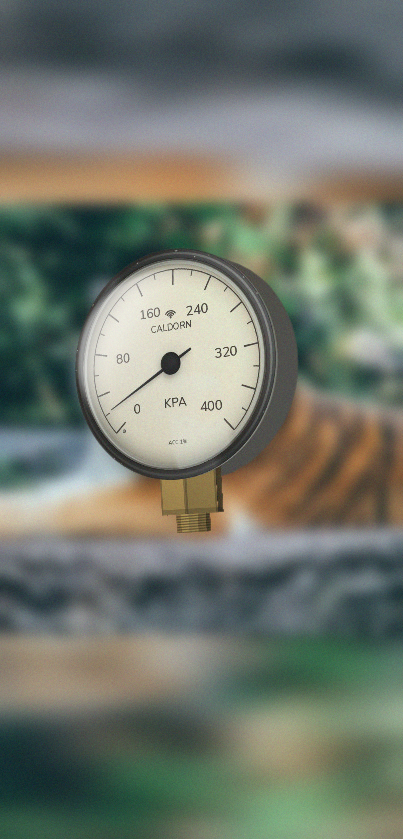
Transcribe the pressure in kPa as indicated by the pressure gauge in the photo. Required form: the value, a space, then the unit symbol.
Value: 20 kPa
